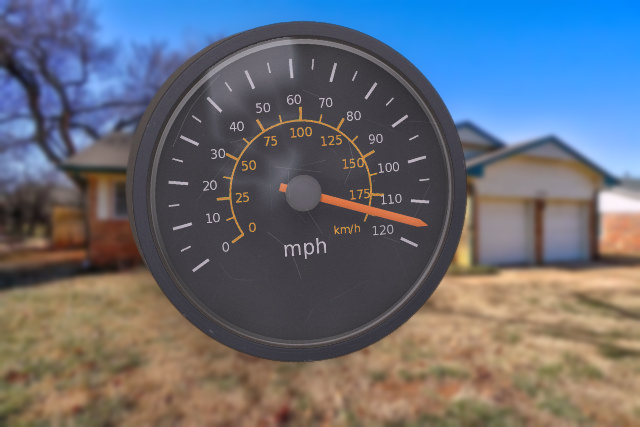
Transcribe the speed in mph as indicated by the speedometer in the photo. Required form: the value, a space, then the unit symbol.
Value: 115 mph
